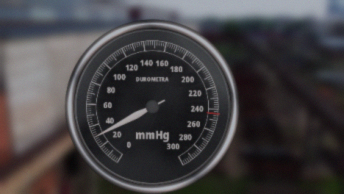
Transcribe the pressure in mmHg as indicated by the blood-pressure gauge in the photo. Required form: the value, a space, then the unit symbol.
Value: 30 mmHg
